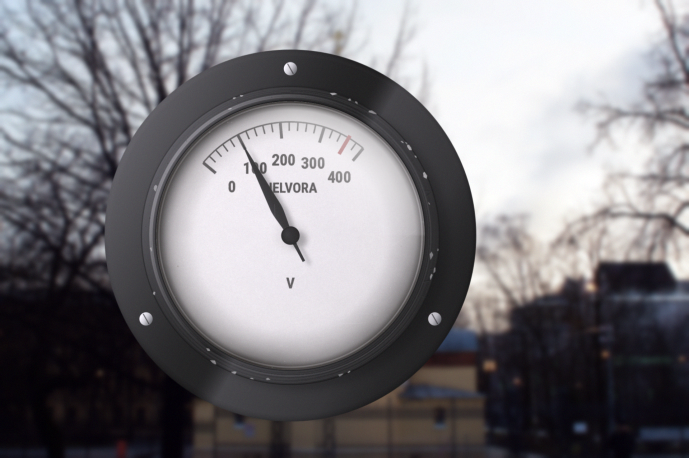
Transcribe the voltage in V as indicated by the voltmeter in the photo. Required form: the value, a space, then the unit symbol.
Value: 100 V
